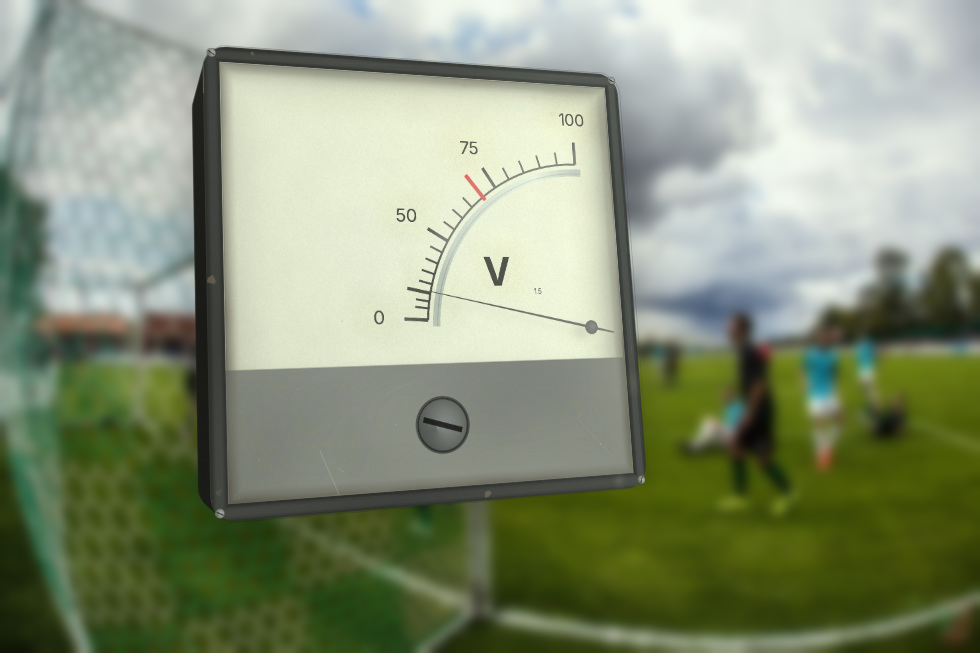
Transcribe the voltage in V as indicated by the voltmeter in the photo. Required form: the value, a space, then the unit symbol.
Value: 25 V
